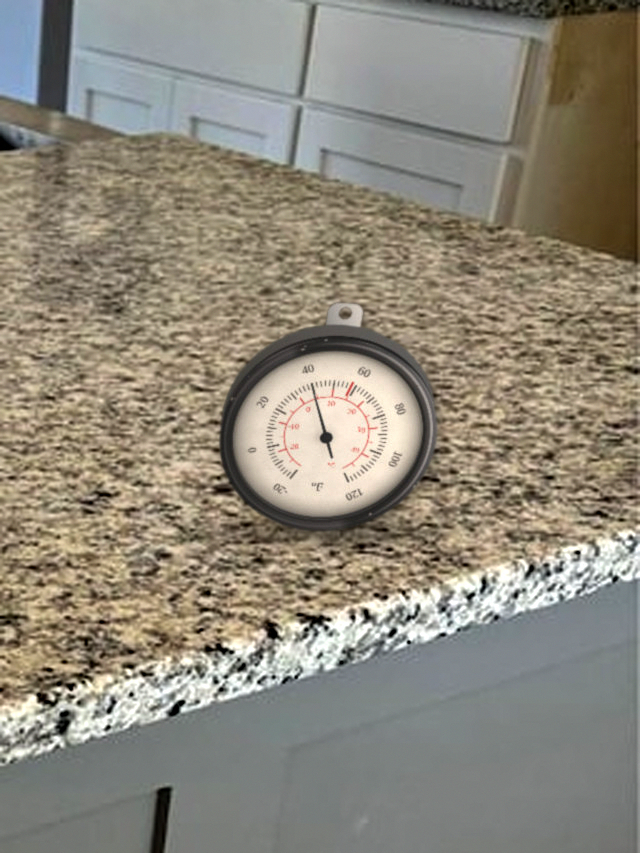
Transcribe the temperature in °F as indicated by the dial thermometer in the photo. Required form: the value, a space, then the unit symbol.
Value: 40 °F
